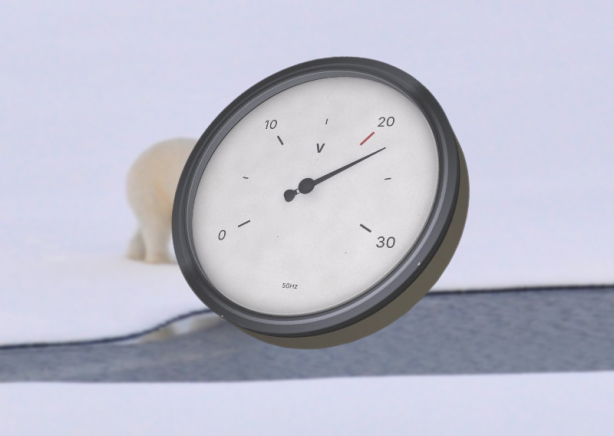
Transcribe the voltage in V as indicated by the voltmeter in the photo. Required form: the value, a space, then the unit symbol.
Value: 22.5 V
